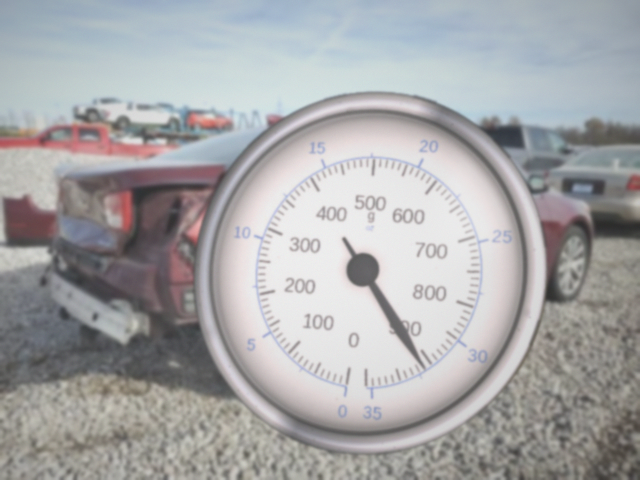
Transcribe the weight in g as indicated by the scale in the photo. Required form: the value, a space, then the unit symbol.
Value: 910 g
